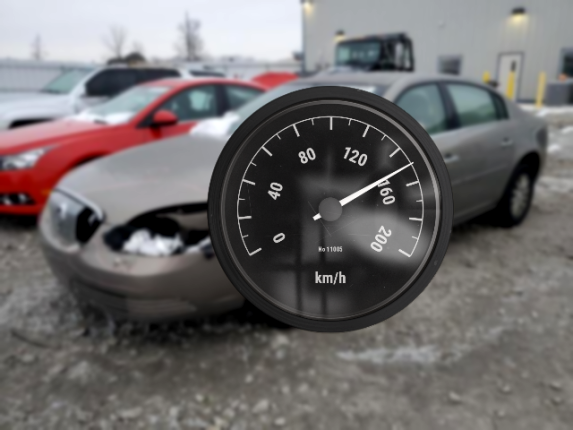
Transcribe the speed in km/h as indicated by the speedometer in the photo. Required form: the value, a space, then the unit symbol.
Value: 150 km/h
